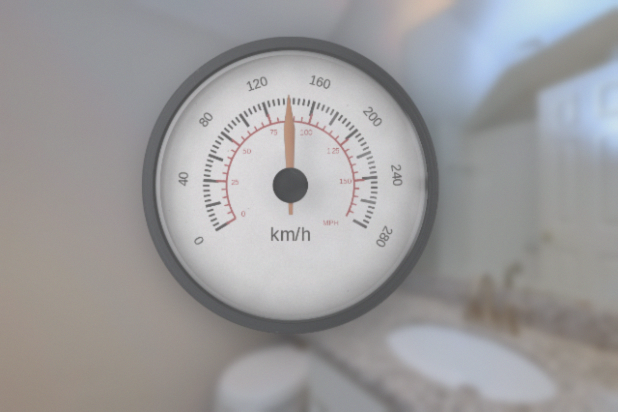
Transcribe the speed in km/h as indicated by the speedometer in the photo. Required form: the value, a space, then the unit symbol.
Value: 140 km/h
